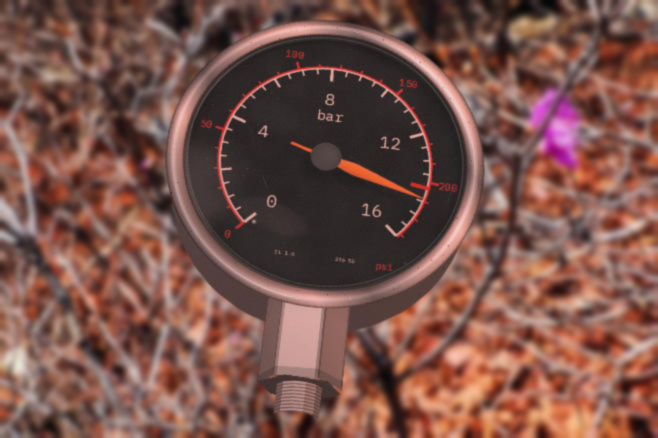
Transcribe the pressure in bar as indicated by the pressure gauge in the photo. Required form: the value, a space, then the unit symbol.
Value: 14.5 bar
